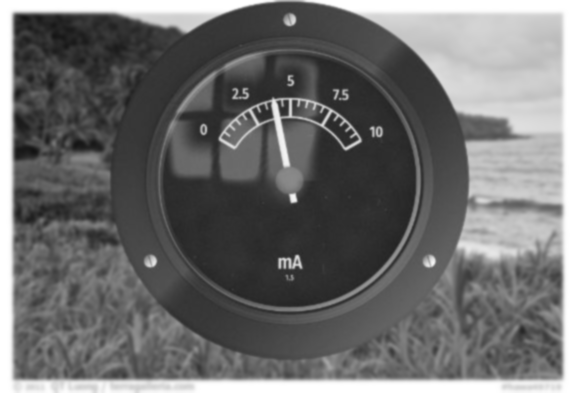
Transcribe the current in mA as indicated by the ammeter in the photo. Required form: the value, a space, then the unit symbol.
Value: 4 mA
